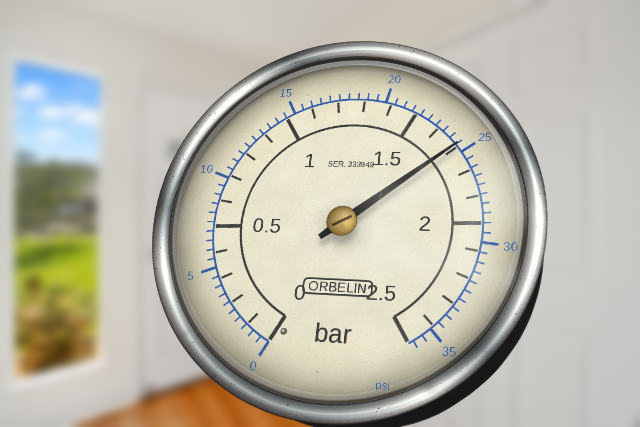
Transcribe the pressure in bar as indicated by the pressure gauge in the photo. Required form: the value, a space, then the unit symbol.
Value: 1.7 bar
